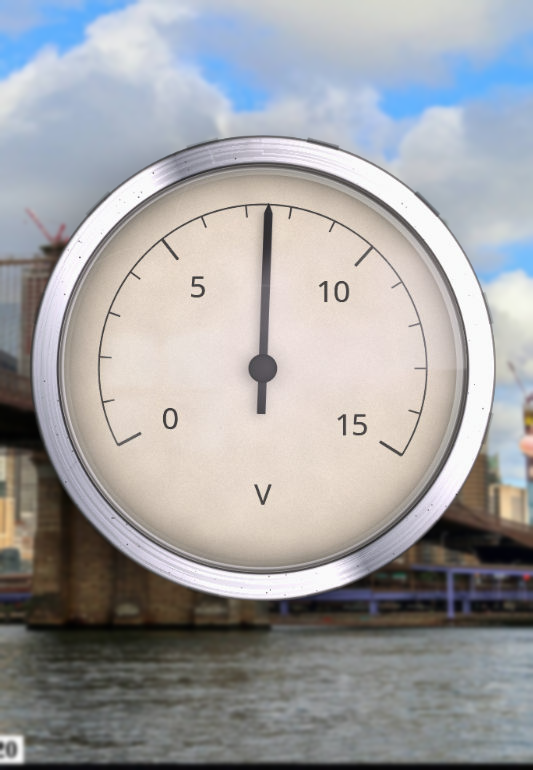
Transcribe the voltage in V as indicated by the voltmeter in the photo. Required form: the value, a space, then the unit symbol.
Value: 7.5 V
